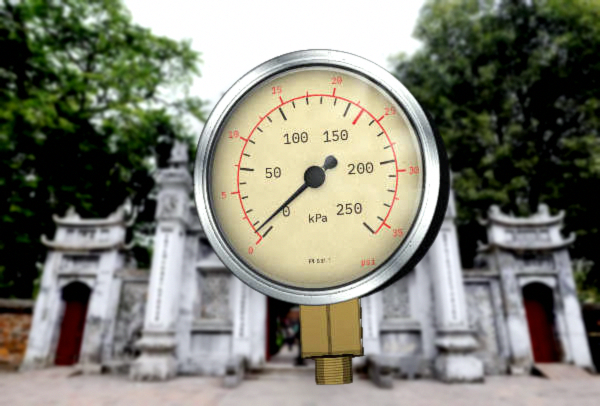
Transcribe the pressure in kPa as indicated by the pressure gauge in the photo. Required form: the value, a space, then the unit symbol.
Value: 5 kPa
